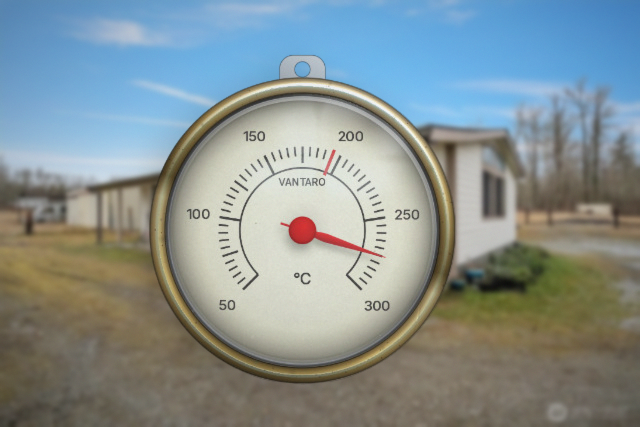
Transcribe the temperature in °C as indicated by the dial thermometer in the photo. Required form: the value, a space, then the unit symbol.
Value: 275 °C
